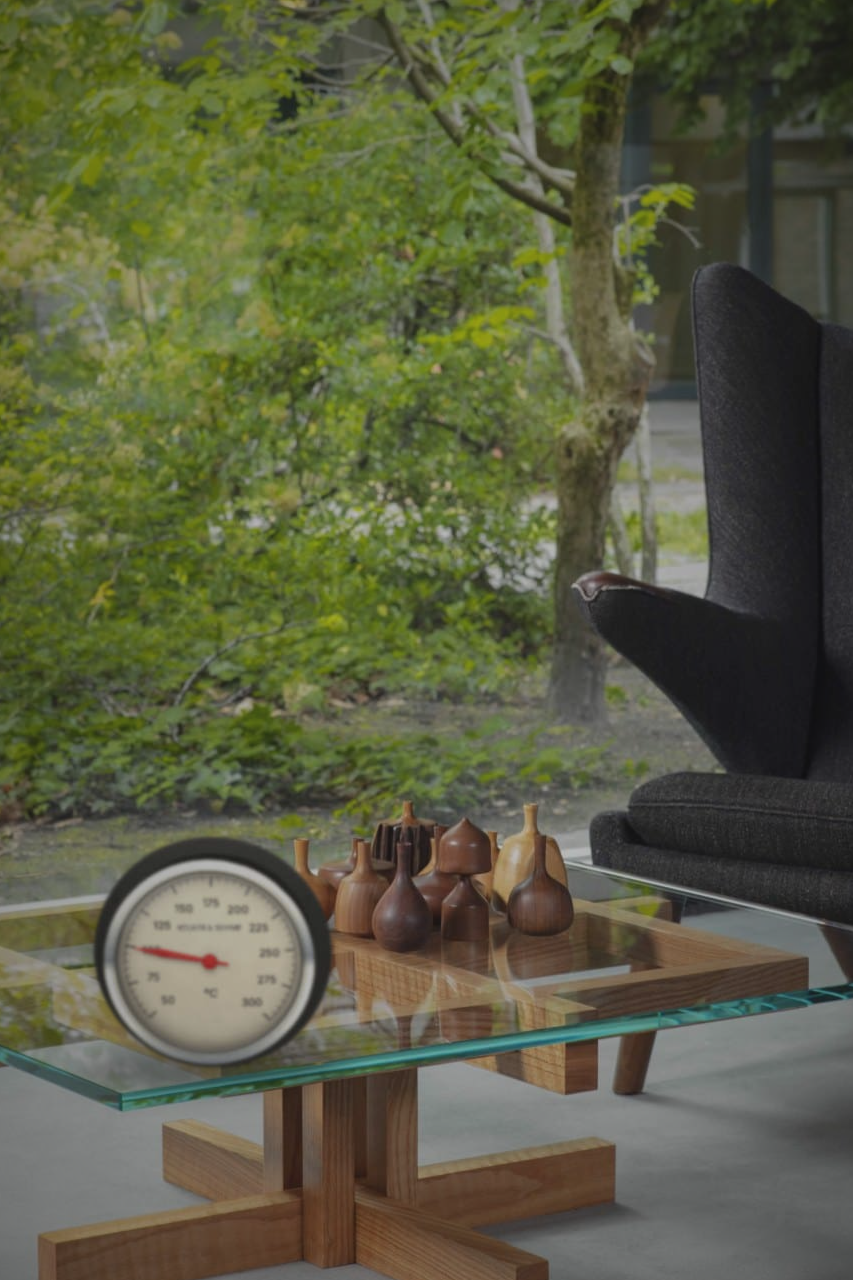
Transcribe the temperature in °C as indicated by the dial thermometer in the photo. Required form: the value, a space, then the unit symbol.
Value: 100 °C
